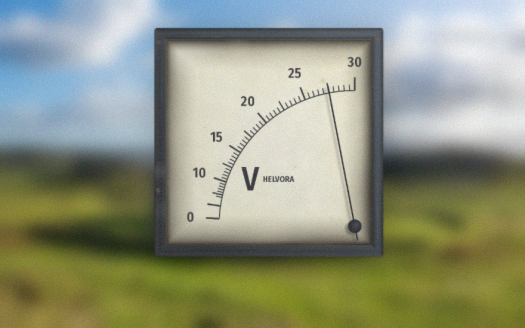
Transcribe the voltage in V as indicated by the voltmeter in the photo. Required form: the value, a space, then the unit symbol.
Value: 27.5 V
